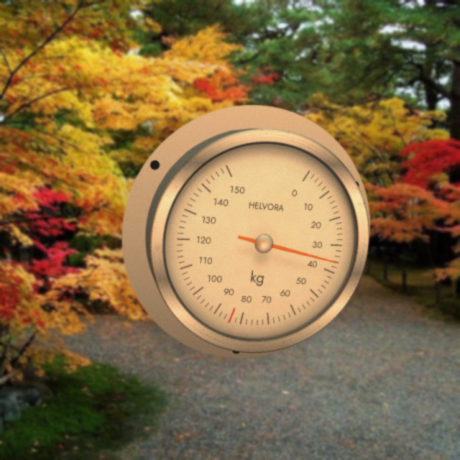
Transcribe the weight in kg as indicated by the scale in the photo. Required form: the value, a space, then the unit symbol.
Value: 36 kg
